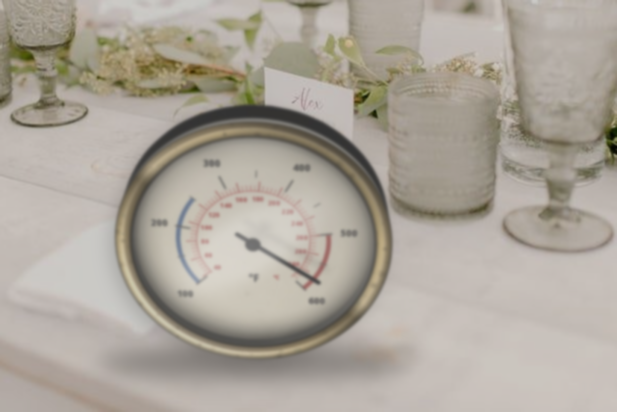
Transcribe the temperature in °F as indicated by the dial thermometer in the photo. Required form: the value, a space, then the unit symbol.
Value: 575 °F
